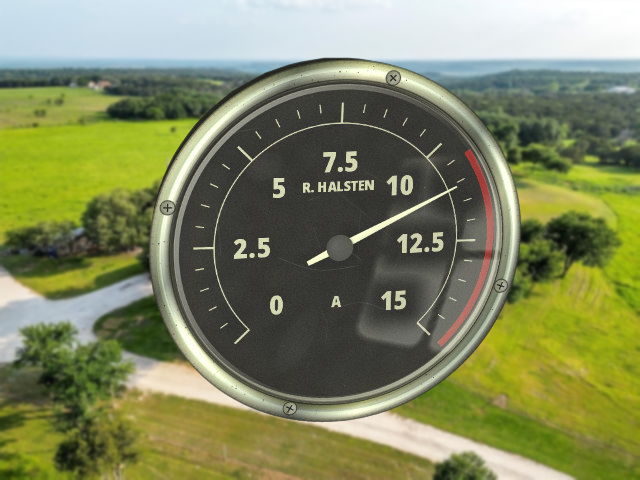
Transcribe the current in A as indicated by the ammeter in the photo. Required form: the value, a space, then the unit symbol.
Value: 11 A
